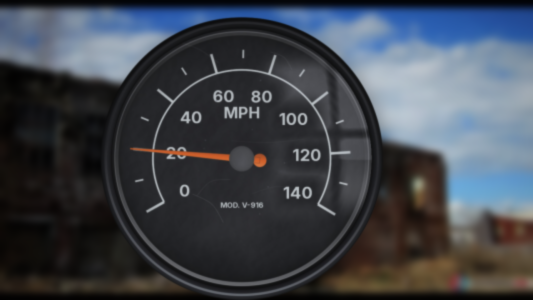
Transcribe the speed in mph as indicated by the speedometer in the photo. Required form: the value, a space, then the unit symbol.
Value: 20 mph
